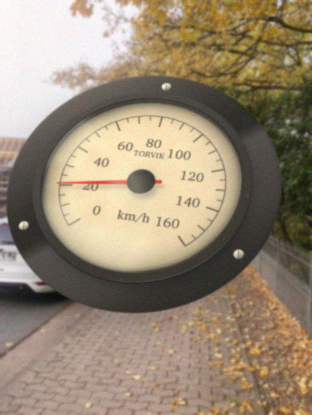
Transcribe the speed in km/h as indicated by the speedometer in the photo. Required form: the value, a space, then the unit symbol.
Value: 20 km/h
